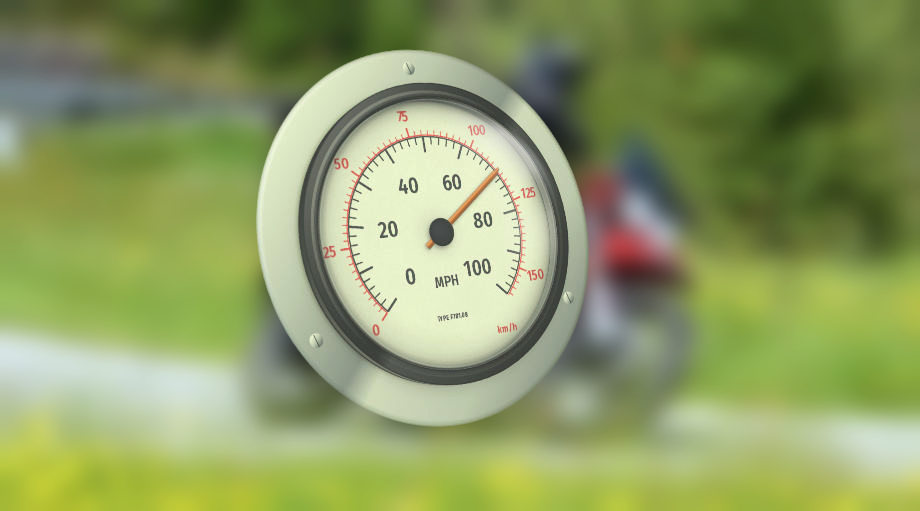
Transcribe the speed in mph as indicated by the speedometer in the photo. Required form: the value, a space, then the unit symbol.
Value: 70 mph
